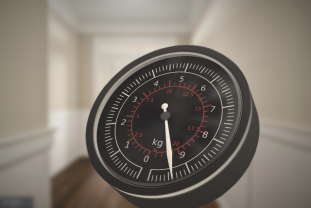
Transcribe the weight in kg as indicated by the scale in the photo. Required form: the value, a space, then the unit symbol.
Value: 9.4 kg
